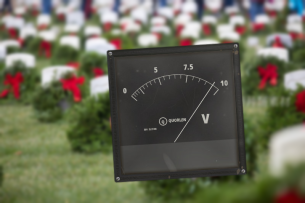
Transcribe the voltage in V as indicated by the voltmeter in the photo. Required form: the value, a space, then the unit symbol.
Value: 9.5 V
